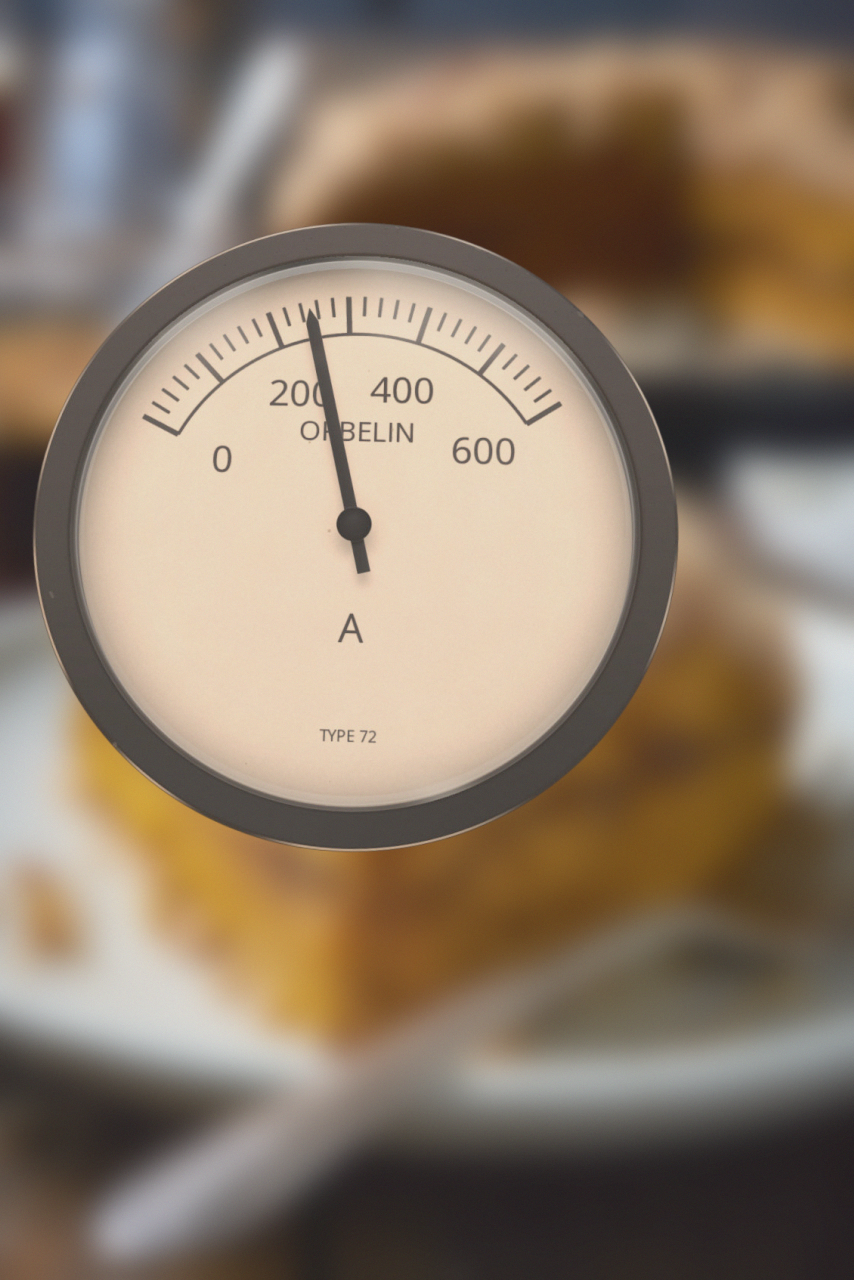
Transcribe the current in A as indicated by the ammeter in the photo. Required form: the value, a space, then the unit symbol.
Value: 250 A
